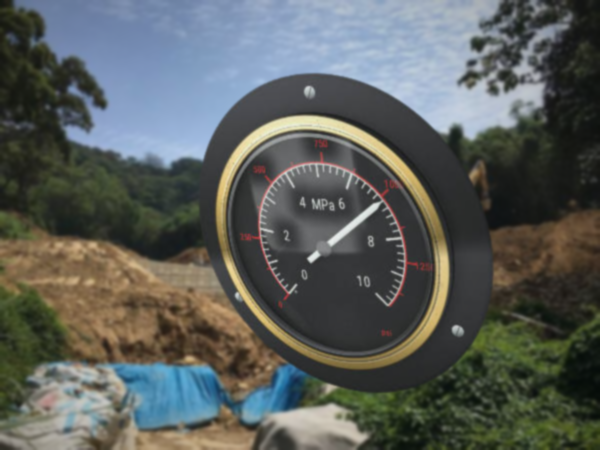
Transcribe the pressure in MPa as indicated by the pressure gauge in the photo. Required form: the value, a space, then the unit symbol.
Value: 7 MPa
